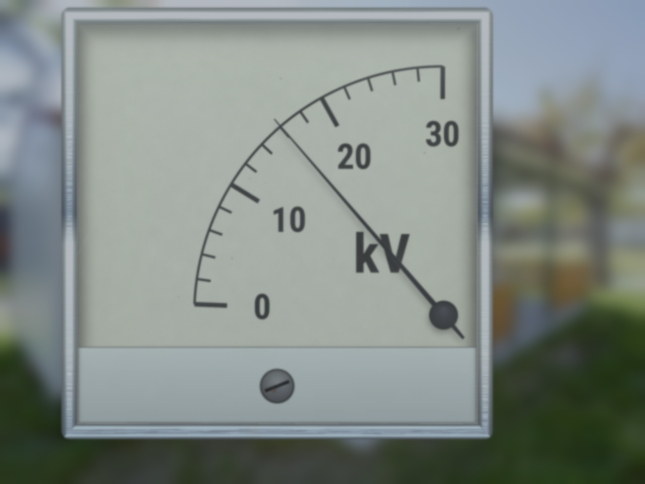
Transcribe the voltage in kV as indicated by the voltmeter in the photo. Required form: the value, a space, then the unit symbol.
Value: 16 kV
